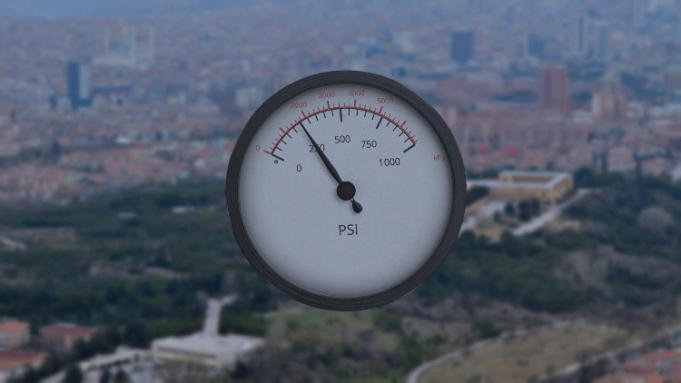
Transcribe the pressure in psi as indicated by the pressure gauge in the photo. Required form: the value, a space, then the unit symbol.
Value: 250 psi
